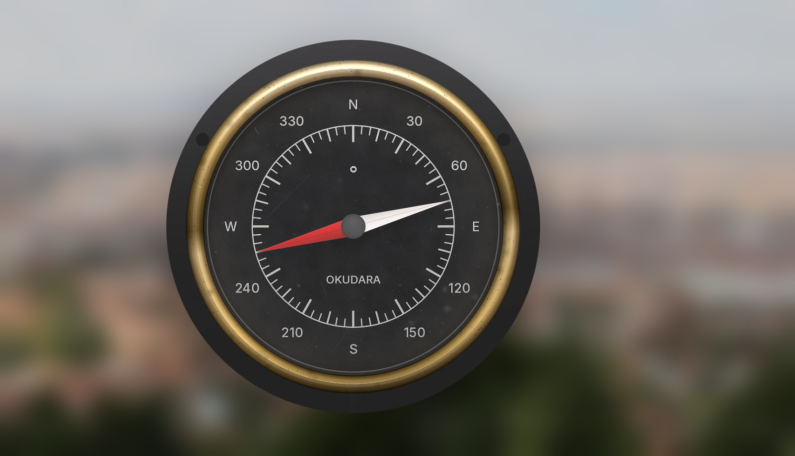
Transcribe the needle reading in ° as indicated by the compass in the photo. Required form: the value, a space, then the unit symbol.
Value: 255 °
